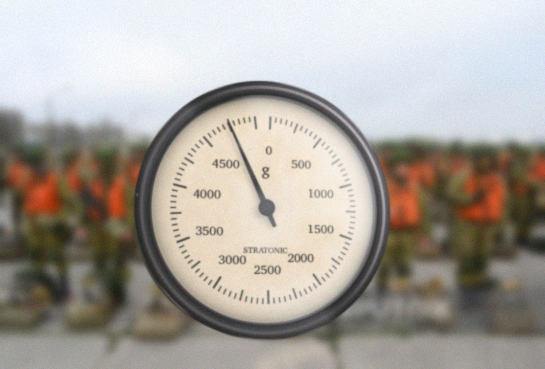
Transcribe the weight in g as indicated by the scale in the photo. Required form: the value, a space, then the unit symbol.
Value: 4750 g
